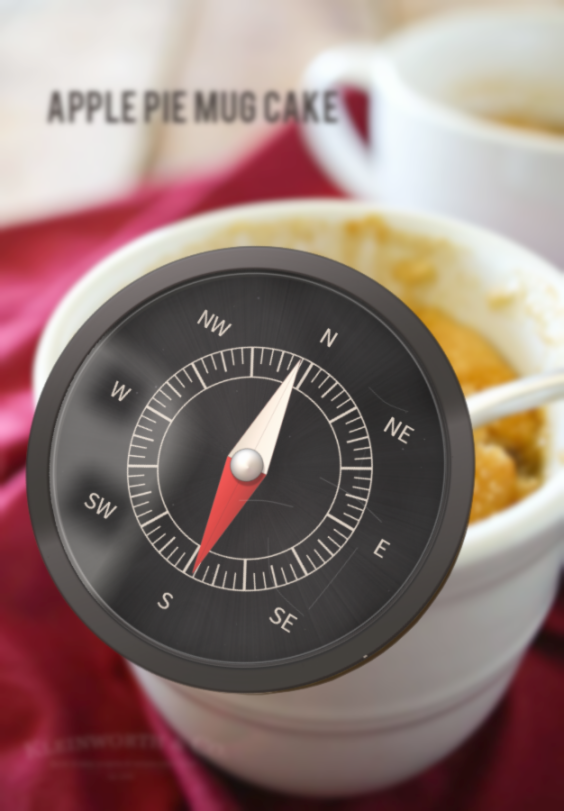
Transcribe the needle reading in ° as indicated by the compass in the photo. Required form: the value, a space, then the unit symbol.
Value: 175 °
